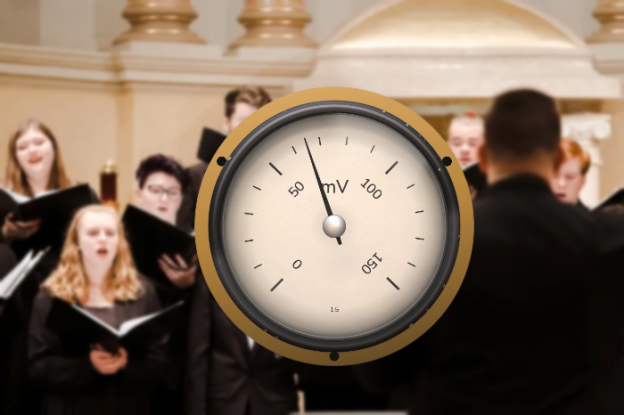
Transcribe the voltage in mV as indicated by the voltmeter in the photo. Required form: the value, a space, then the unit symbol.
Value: 65 mV
